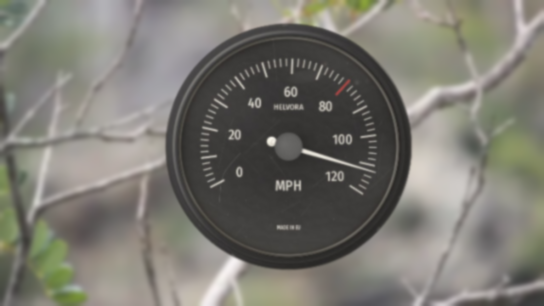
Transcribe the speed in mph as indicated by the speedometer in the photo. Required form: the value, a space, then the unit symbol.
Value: 112 mph
